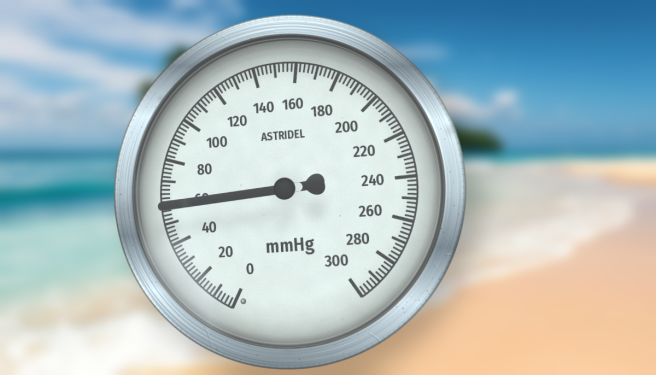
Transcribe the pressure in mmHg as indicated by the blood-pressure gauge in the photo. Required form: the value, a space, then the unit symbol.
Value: 58 mmHg
